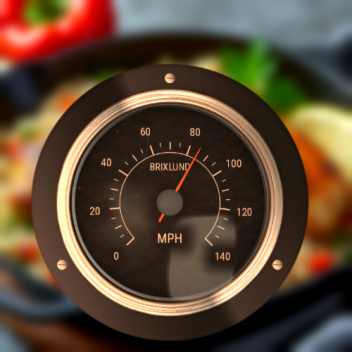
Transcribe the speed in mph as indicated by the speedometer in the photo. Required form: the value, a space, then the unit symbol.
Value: 85 mph
